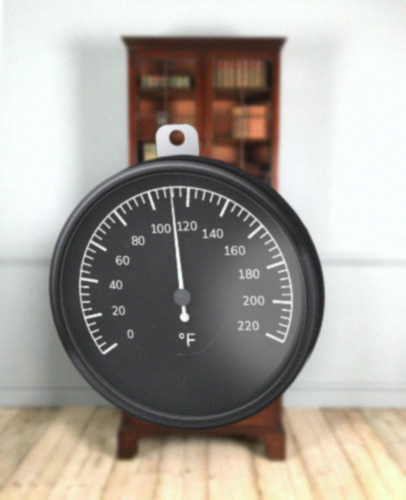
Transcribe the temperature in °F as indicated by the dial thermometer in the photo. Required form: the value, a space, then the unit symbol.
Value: 112 °F
